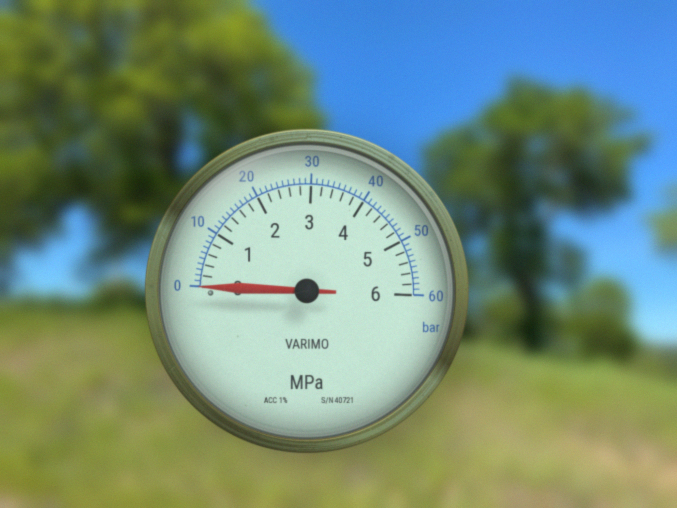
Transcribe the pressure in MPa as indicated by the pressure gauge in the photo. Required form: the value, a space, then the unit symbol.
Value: 0 MPa
